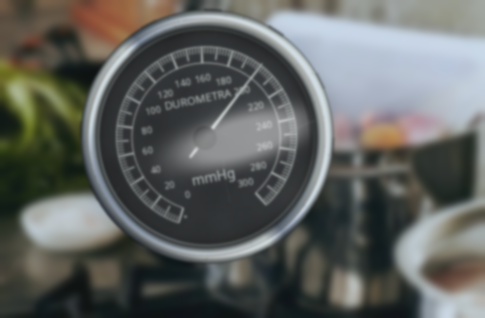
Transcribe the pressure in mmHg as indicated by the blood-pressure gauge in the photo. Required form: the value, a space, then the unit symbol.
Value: 200 mmHg
